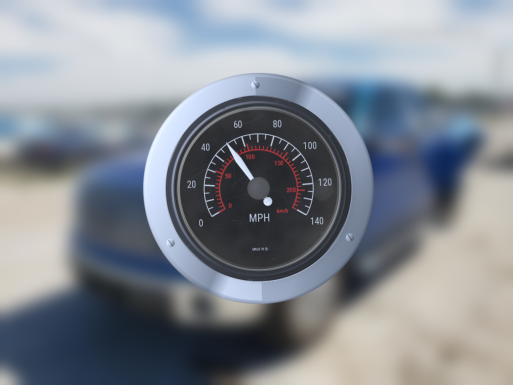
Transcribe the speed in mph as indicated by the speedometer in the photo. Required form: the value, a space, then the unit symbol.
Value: 50 mph
